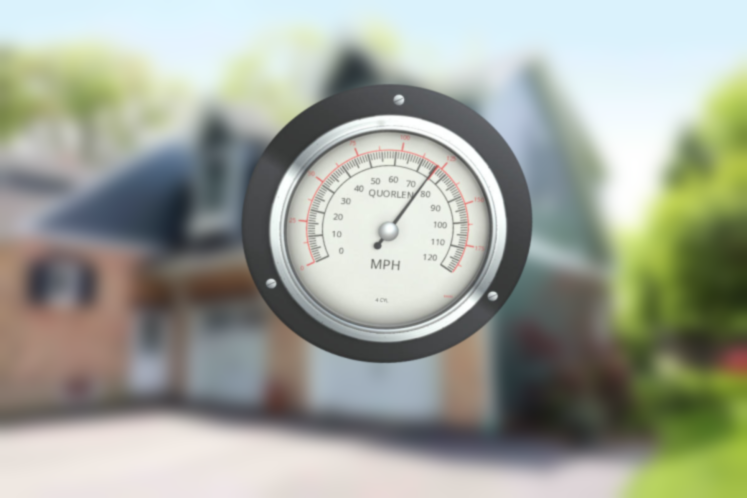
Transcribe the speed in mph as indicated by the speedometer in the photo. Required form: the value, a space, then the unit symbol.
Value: 75 mph
